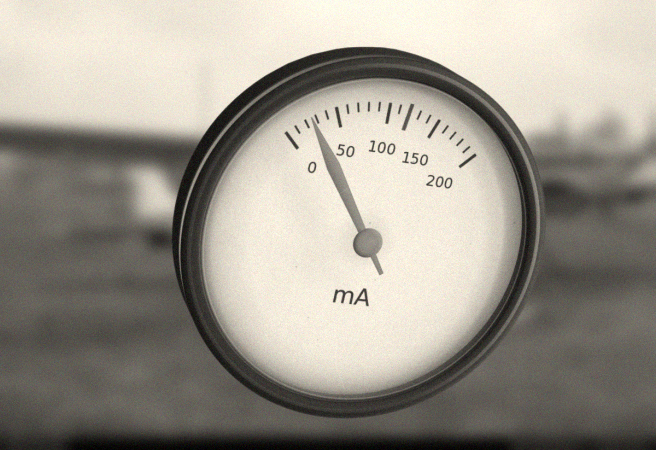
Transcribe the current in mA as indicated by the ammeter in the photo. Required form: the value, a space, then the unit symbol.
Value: 25 mA
